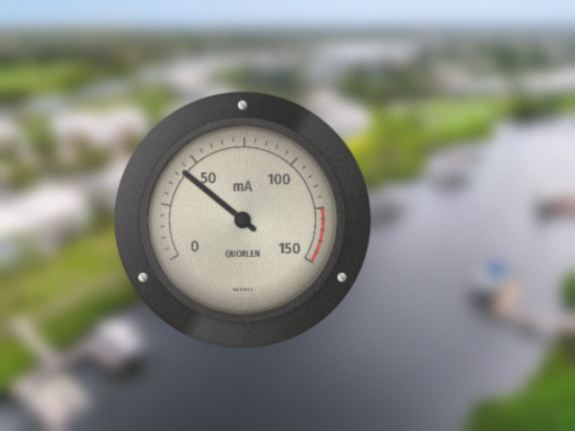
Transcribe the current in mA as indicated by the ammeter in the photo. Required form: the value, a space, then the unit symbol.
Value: 42.5 mA
